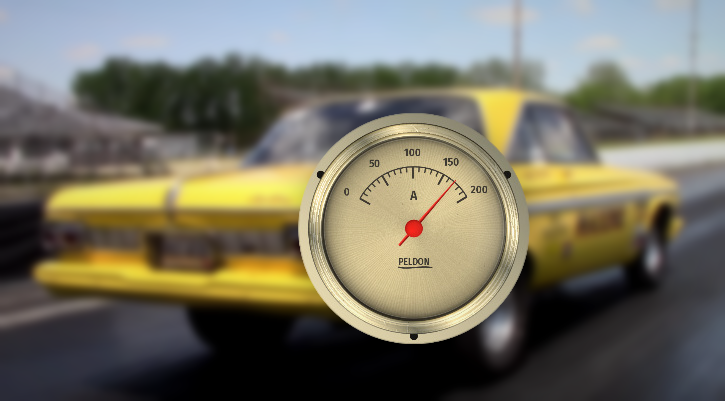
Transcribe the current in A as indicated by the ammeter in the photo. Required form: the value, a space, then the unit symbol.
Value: 170 A
